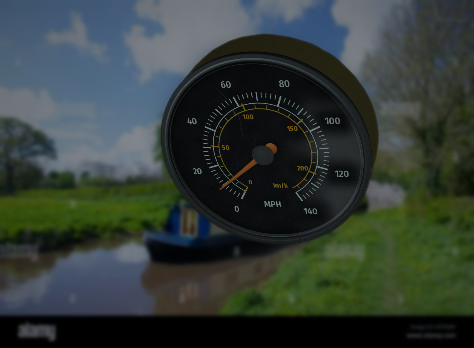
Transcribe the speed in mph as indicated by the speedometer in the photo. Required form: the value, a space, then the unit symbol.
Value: 10 mph
